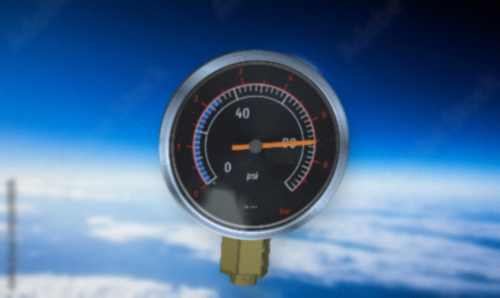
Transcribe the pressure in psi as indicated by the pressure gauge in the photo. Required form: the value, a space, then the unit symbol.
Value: 80 psi
